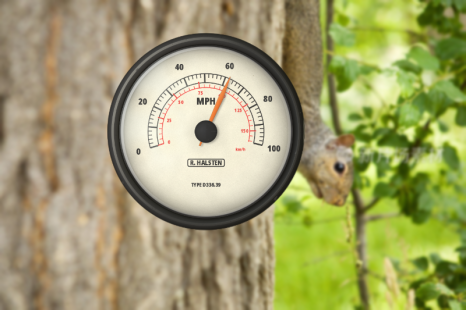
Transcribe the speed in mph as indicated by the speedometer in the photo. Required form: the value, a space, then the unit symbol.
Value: 62 mph
